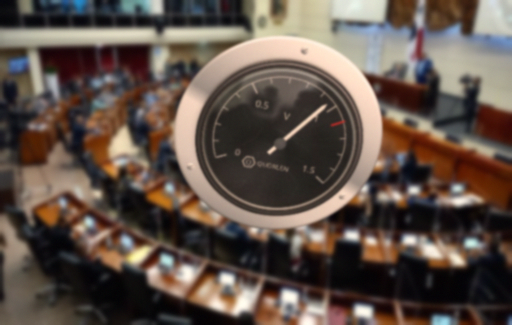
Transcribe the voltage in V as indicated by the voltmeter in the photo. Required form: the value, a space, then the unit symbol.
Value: 0.95 V
